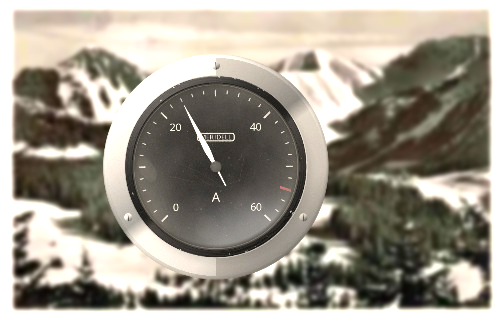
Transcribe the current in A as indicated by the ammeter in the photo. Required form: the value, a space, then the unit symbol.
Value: 24 A
